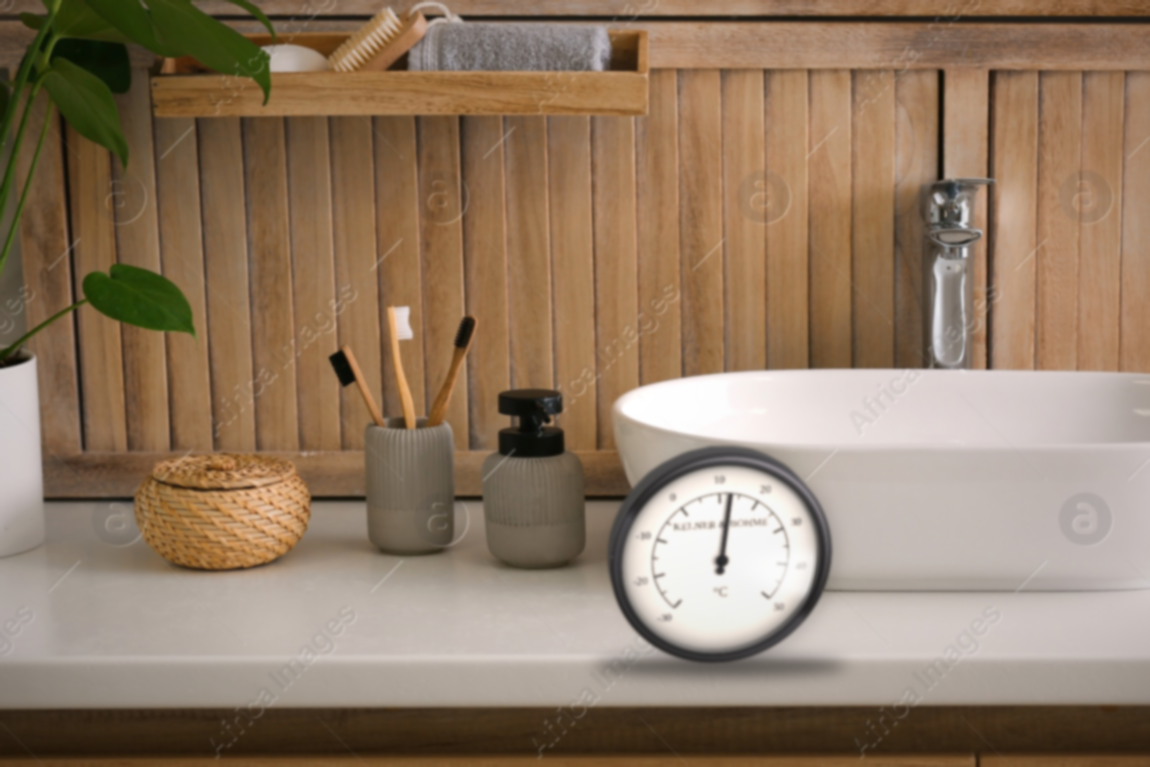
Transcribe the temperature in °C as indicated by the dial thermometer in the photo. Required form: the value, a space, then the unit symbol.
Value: 12.5 °C
